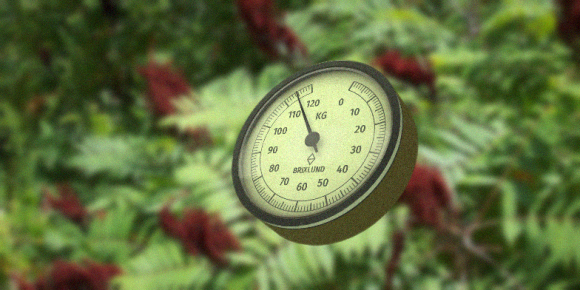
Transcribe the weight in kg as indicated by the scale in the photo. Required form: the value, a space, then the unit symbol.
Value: 115 kg
